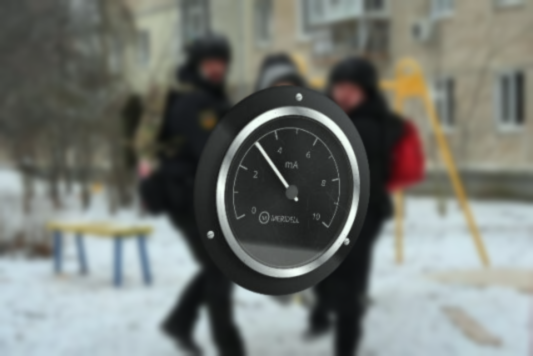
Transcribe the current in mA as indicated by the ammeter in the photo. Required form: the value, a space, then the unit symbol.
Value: 3 mA
